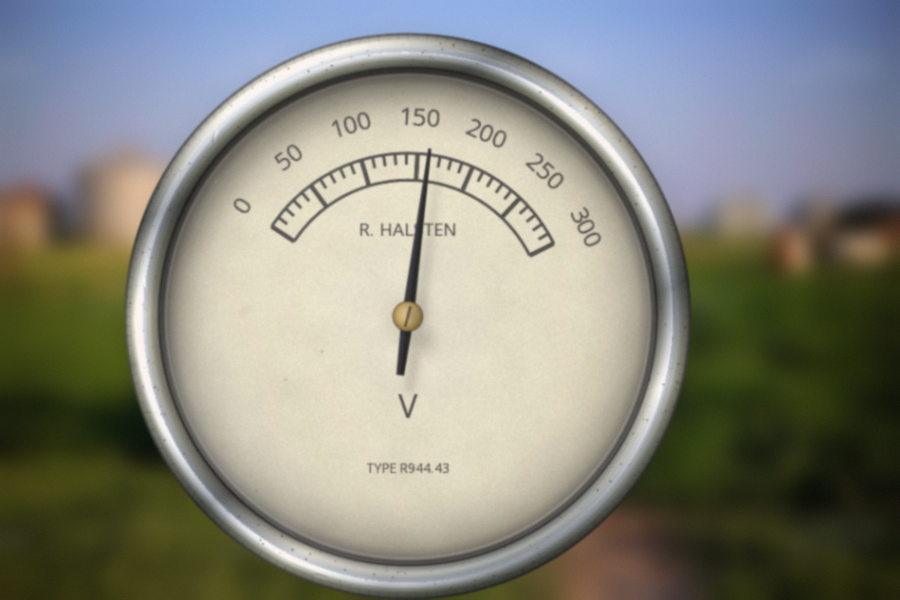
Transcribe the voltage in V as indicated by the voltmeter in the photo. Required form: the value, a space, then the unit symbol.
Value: 160 V
